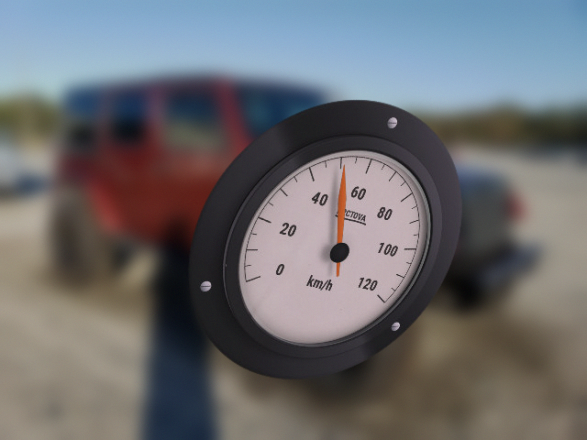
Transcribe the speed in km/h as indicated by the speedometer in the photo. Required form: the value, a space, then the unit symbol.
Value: 50 km/h
